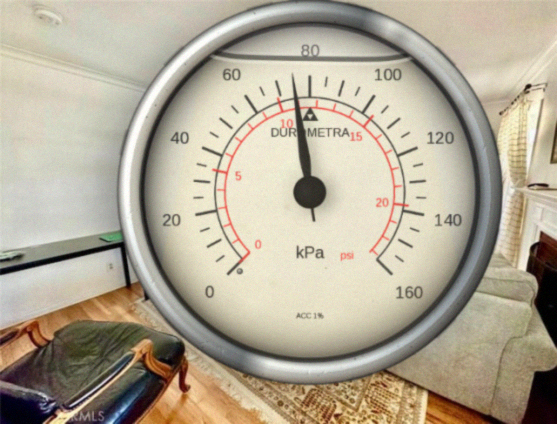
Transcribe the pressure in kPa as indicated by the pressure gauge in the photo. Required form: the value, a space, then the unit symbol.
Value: 75 kPa
